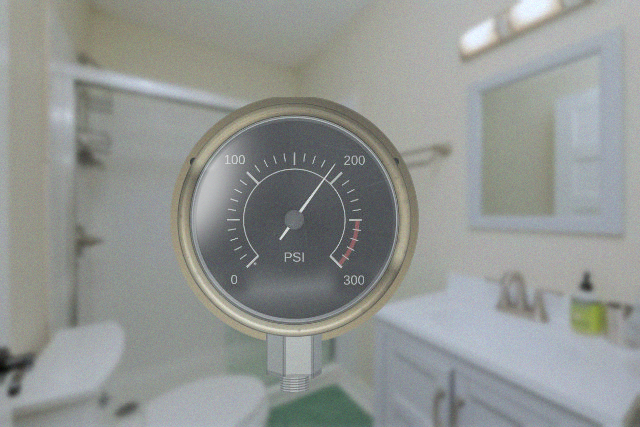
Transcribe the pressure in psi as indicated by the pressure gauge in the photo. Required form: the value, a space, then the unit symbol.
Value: 190 psi
